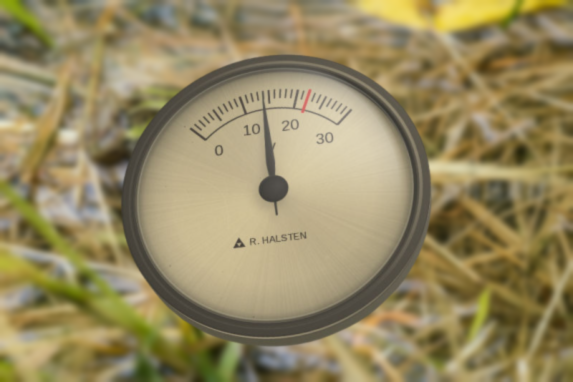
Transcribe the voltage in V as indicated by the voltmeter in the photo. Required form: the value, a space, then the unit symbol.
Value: 14 V
